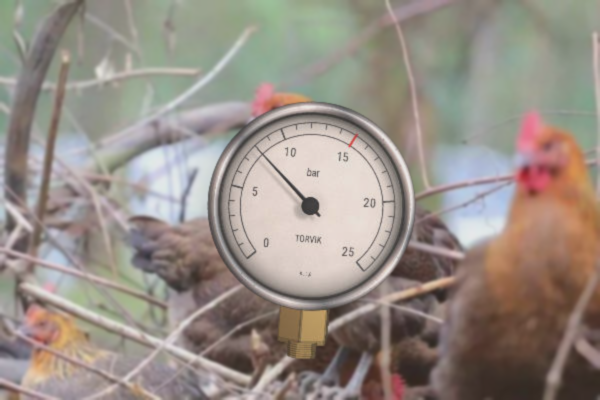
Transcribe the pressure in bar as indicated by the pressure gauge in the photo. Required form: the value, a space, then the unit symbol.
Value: 8 bar
